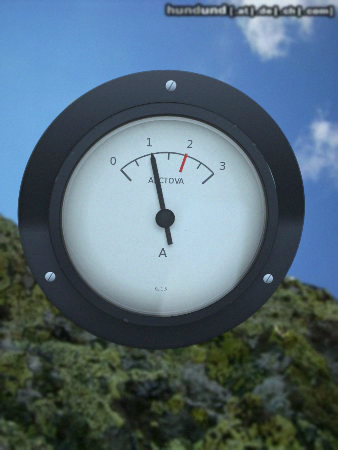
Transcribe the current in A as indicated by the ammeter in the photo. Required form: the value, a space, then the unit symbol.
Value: 1 A
